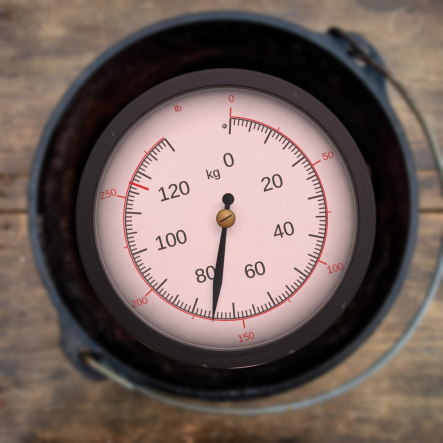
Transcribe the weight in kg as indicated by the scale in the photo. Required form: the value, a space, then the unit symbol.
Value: 75 kg
